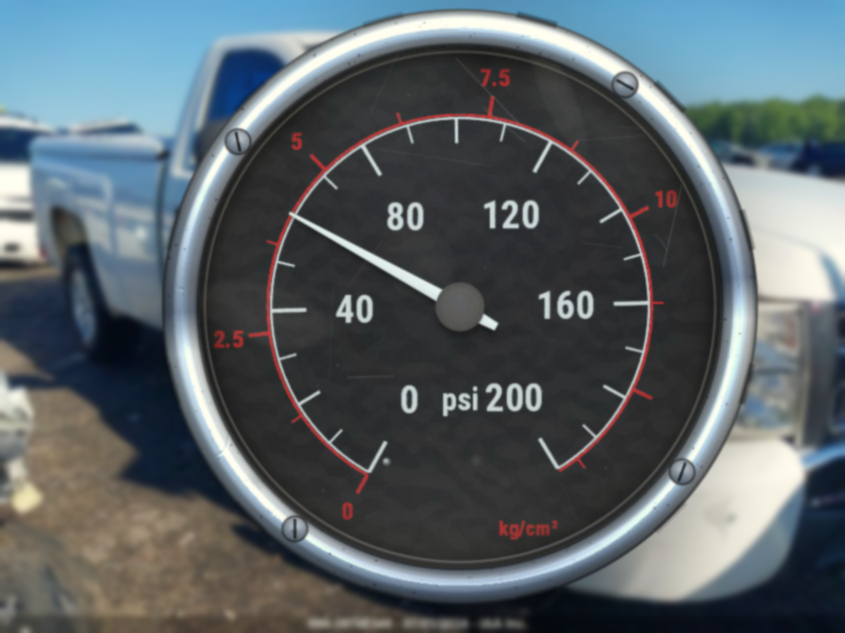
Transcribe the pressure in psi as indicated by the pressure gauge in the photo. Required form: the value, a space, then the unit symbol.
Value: 60 psi
